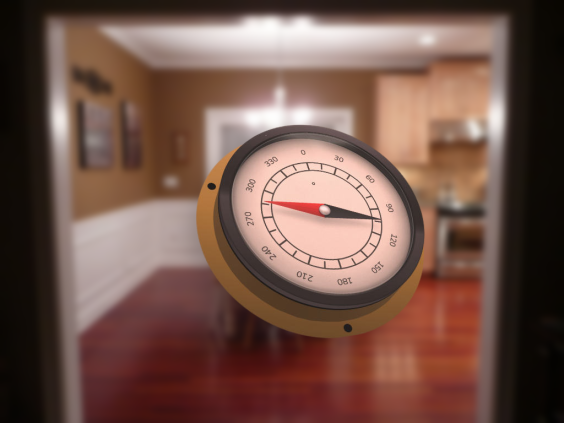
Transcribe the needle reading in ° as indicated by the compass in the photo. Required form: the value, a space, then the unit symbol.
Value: 285 °
